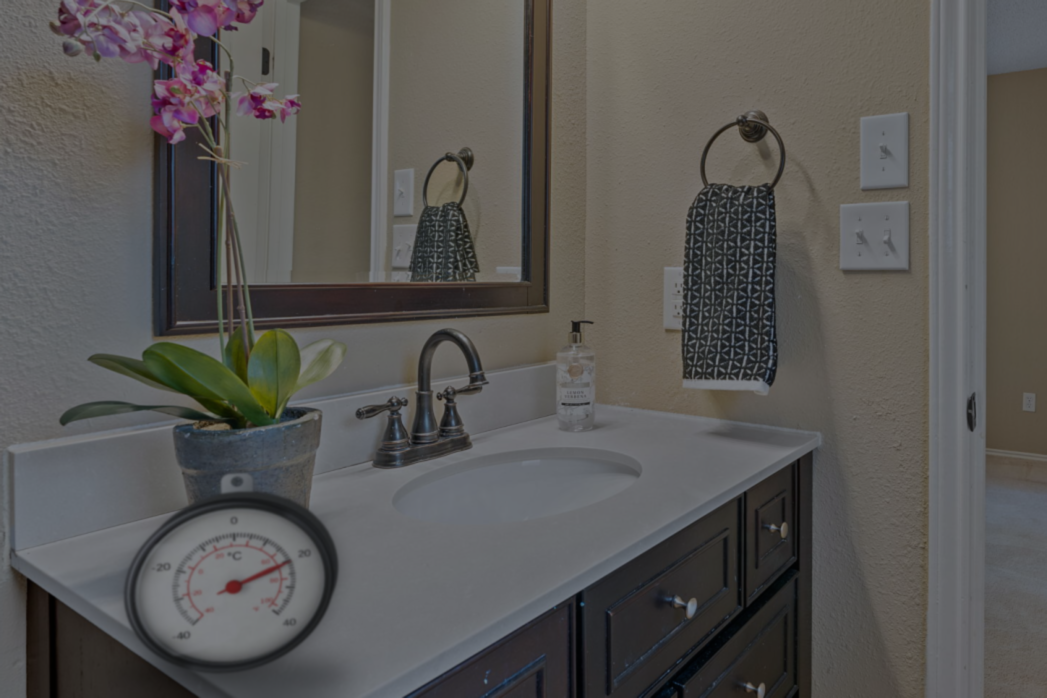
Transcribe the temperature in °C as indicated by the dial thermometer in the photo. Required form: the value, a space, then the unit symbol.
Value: 20 °C
